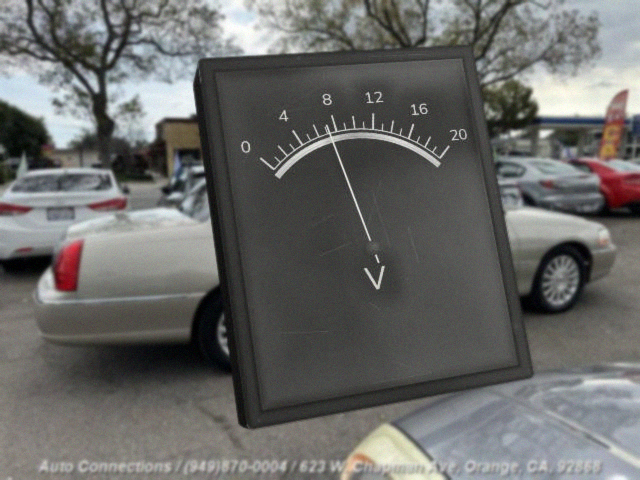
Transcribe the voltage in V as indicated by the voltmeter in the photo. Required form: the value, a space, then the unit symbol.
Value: 7 V
